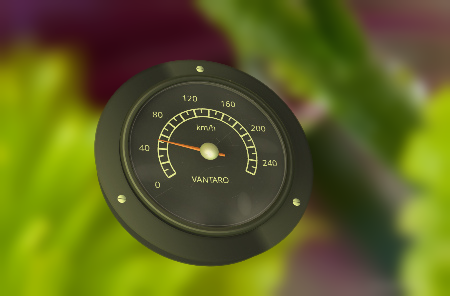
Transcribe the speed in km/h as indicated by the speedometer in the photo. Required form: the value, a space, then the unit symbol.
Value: 50 km/h
